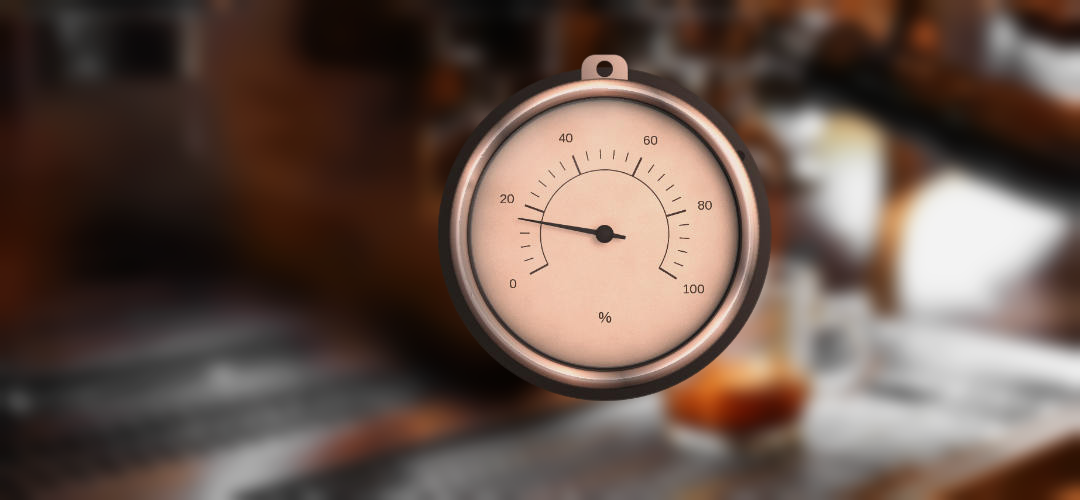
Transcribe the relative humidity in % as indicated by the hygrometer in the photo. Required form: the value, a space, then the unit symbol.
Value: 16 %
